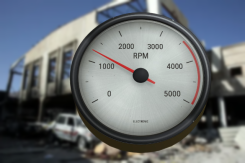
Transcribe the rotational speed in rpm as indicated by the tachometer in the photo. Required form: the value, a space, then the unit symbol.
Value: 1250 rpm
